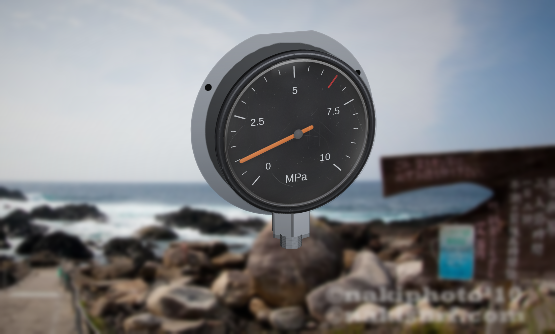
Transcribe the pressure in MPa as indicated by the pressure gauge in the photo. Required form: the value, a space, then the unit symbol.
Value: 1 MPa
